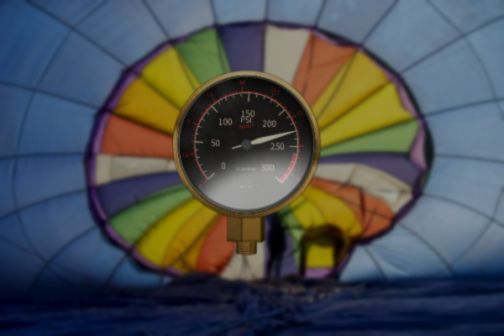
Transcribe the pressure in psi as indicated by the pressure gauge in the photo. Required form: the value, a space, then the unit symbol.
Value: 230 psi
